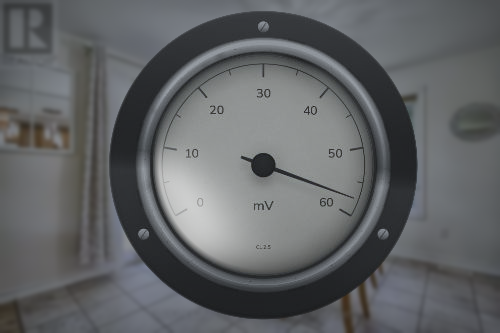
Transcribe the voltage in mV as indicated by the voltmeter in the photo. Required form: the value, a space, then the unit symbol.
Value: 57.5 mV
